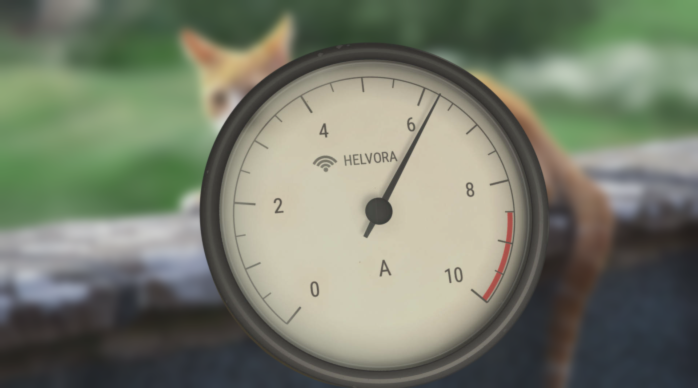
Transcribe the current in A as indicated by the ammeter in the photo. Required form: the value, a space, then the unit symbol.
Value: 6.25 A
